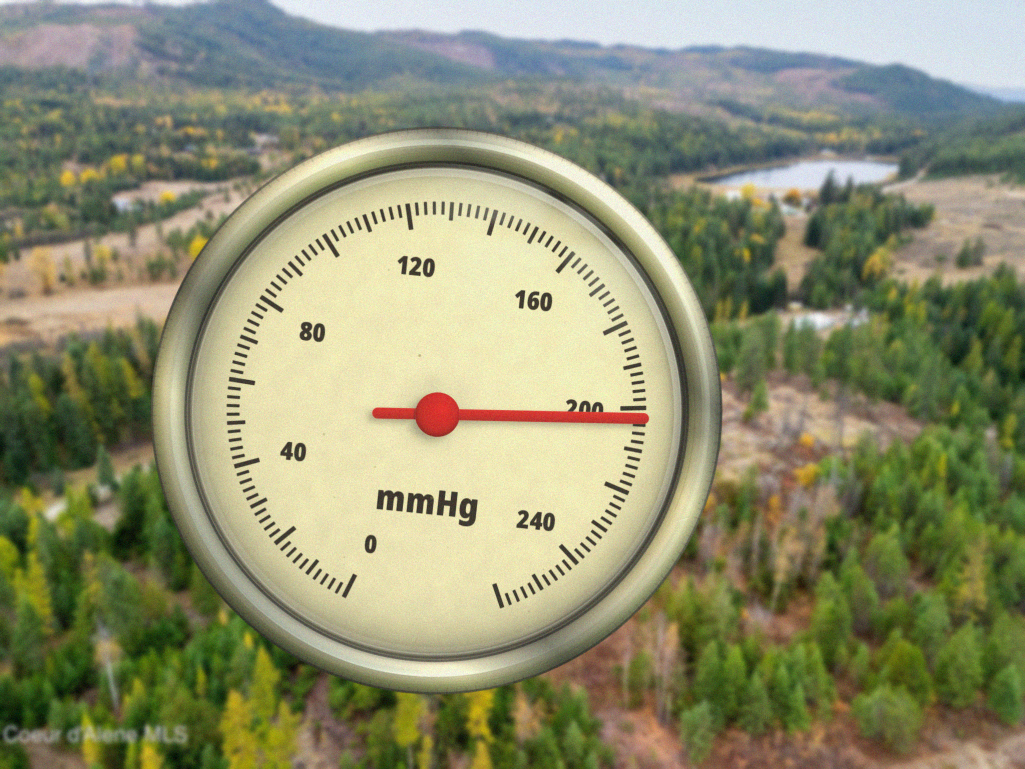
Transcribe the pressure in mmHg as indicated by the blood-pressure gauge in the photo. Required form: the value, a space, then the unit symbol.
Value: 202 mmHg
